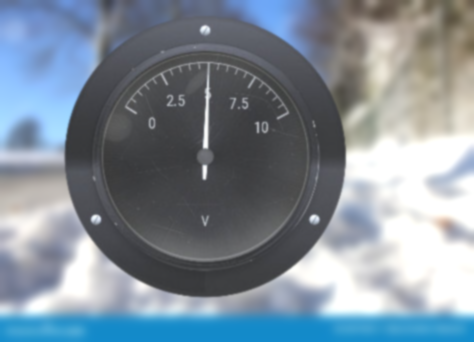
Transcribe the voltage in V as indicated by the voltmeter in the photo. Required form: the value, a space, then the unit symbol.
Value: 5 V
